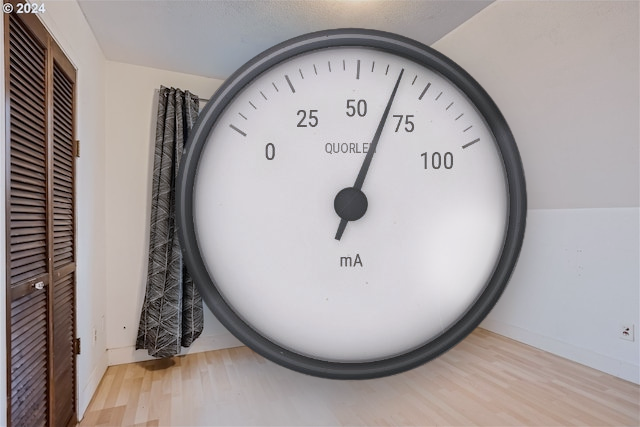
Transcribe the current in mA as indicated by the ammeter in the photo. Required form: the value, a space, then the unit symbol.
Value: 65 mA
